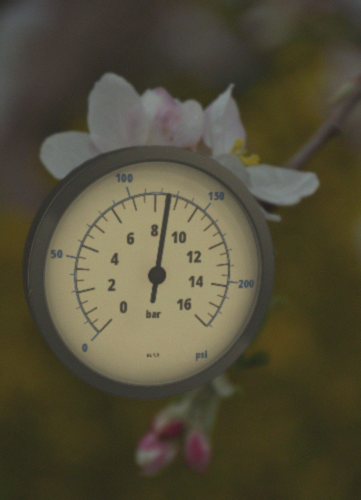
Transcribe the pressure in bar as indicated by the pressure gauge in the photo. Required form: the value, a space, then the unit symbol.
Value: 8.5 bar
